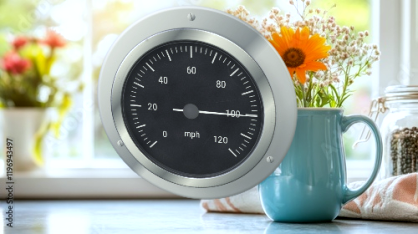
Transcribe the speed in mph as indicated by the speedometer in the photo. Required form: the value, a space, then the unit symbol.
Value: 100 mph
